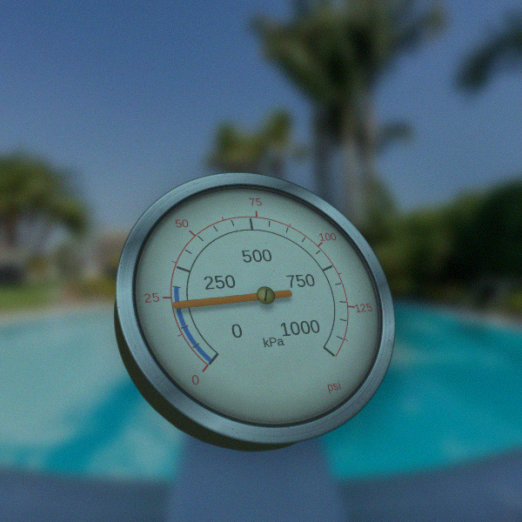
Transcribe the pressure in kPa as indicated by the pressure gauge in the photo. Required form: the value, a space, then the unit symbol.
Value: 150 kPa
